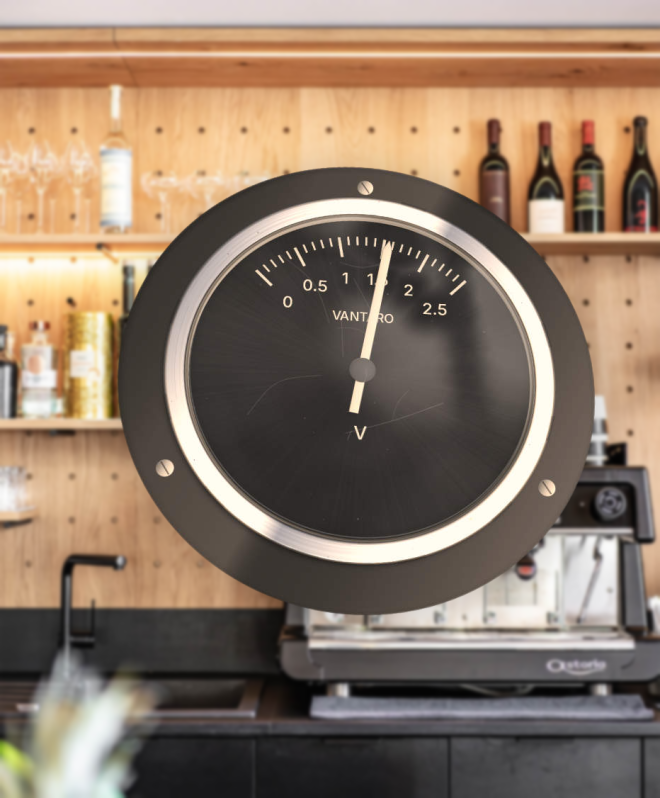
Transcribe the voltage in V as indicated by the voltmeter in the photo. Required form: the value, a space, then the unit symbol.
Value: 1.55 V
